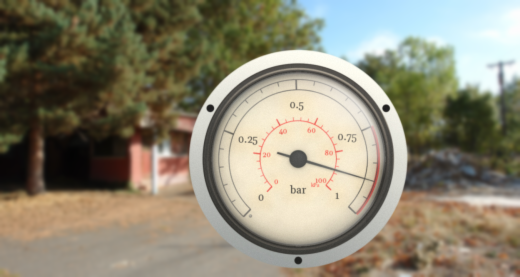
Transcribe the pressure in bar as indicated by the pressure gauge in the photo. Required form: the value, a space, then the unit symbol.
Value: 0.9 bar
